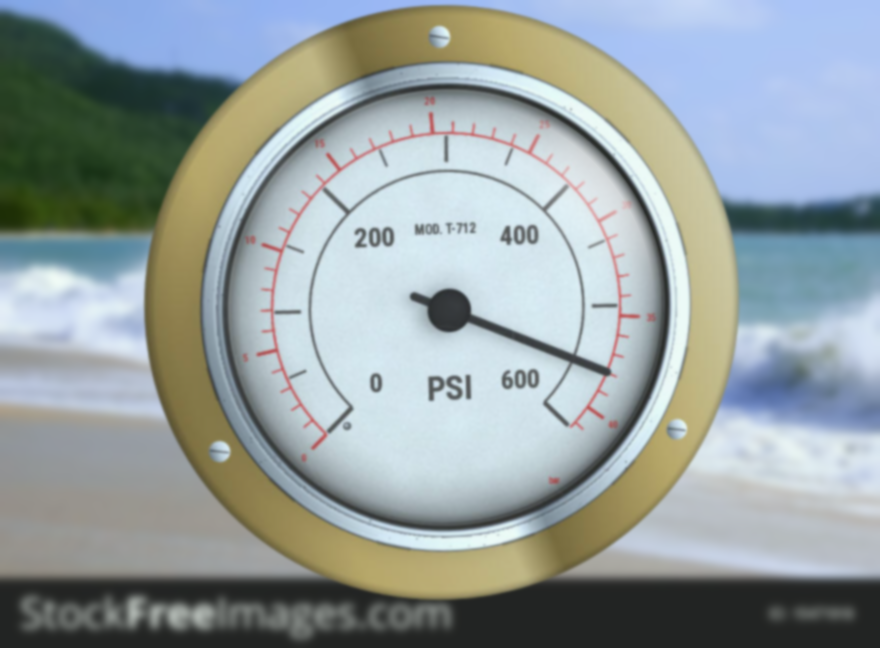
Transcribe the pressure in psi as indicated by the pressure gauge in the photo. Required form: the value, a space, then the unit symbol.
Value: 550 psi
